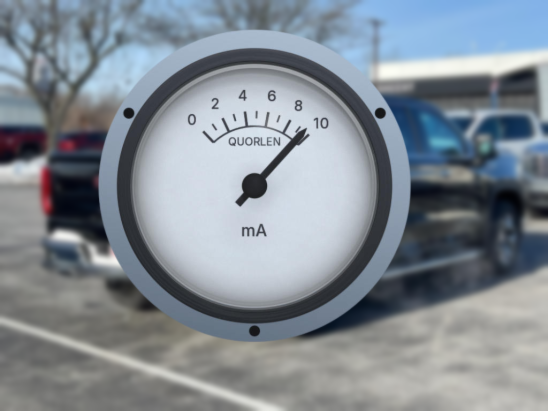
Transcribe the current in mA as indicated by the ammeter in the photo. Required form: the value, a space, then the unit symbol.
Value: 9.5 mA
